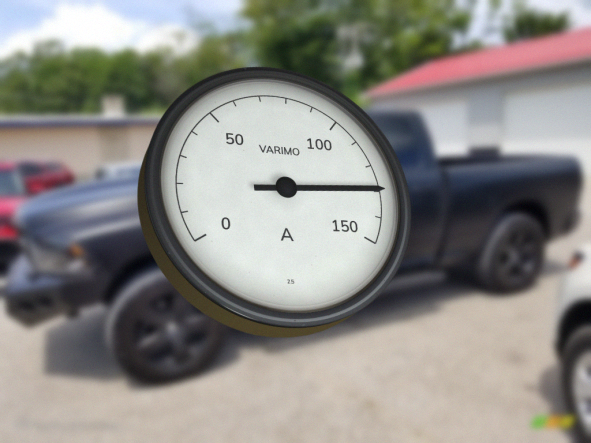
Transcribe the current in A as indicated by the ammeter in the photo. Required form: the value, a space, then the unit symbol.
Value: 130 A
